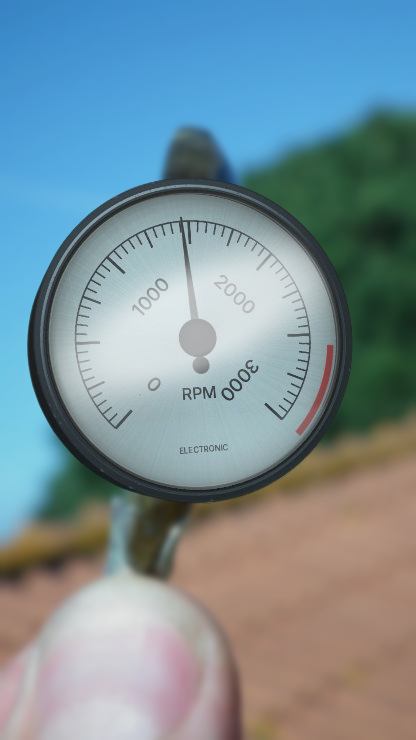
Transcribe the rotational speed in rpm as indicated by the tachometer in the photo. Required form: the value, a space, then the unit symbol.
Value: 1450 rpm
